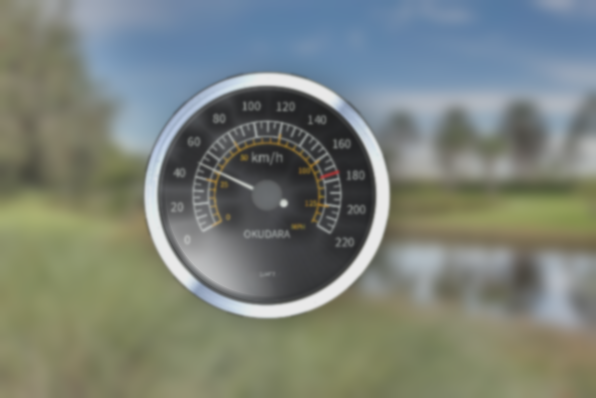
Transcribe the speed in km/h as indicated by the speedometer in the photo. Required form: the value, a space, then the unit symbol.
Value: 50 km/h
